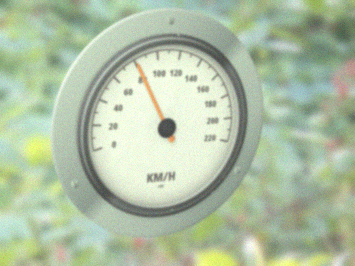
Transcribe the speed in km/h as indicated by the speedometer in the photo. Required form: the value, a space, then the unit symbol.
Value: 80 km/h
